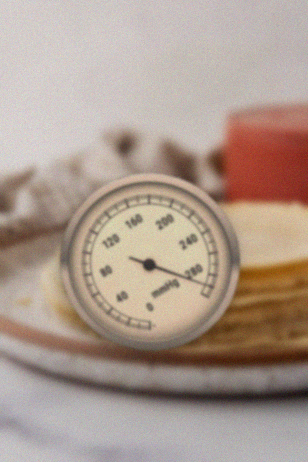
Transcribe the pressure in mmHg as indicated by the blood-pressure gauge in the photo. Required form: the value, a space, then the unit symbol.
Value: 290 mmHg
